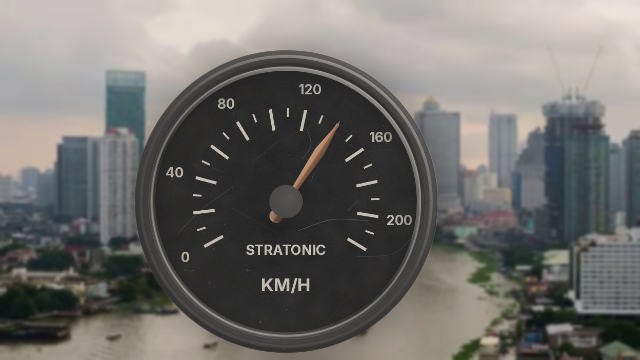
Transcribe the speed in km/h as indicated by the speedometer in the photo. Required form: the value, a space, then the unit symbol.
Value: 140 km/h
